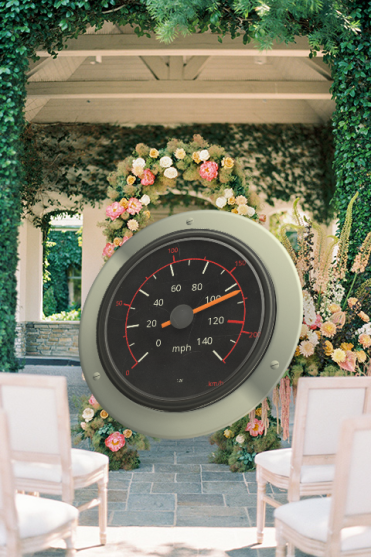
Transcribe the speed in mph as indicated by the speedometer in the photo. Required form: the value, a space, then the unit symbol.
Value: 105 mph
